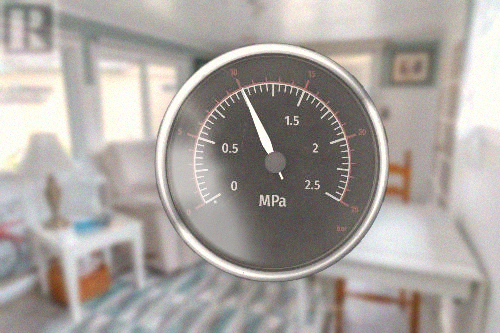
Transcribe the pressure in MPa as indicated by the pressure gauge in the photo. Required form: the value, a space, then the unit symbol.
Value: 1 MPa
